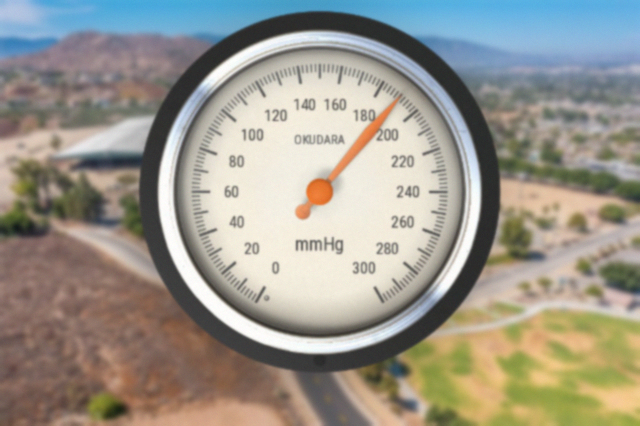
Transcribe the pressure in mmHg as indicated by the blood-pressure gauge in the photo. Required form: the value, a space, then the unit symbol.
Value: 190 mmHg
